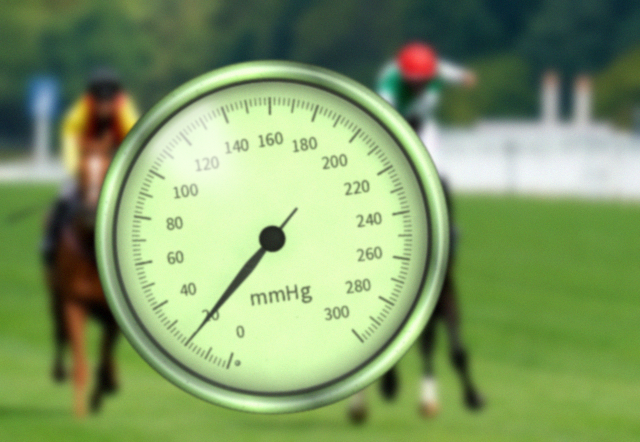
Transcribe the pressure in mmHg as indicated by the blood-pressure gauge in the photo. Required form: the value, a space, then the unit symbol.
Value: 20 mmHg
